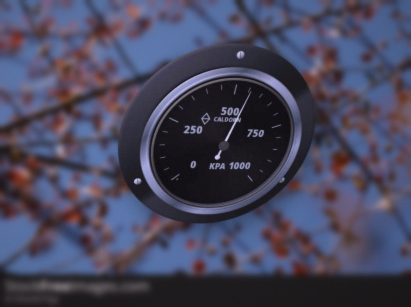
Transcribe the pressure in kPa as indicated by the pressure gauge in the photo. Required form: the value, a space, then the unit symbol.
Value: 550 kPa
